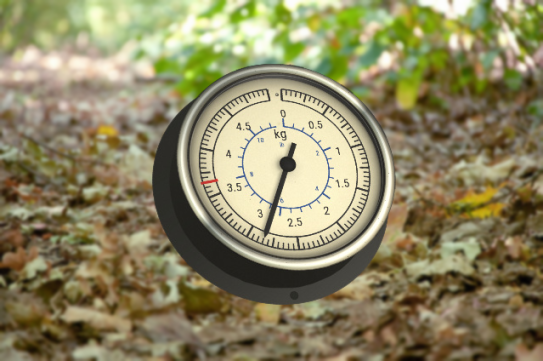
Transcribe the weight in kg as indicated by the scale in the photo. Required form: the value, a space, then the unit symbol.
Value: 2.85 kg
